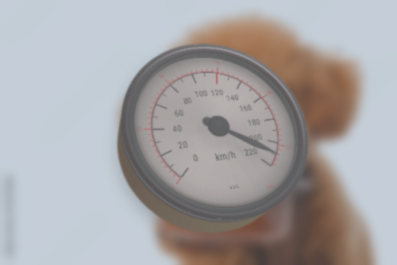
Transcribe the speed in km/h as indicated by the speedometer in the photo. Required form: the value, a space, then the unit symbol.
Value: 210 km/h
